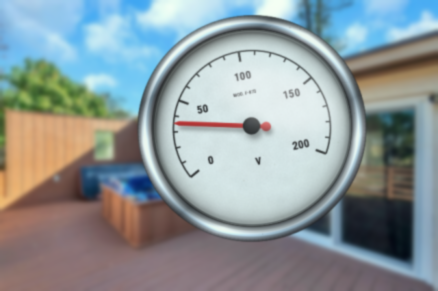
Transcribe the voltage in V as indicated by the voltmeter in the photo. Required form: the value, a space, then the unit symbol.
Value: 35 V
